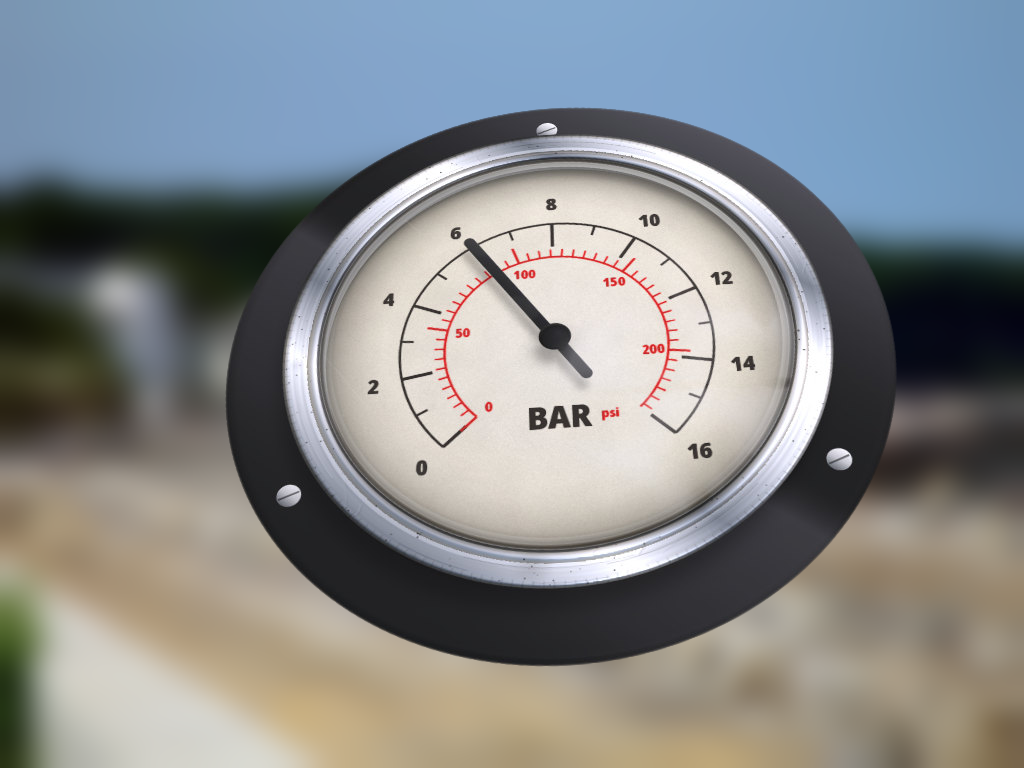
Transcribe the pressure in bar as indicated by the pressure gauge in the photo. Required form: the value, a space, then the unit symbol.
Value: 6 bar
